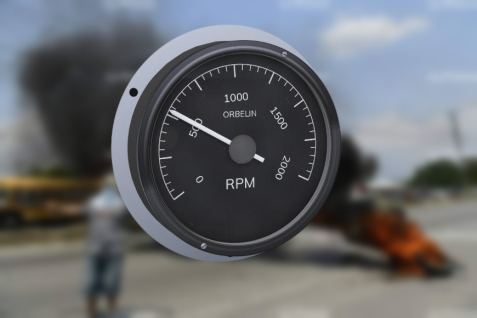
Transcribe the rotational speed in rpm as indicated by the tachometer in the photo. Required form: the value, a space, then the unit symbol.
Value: 525 rpm
